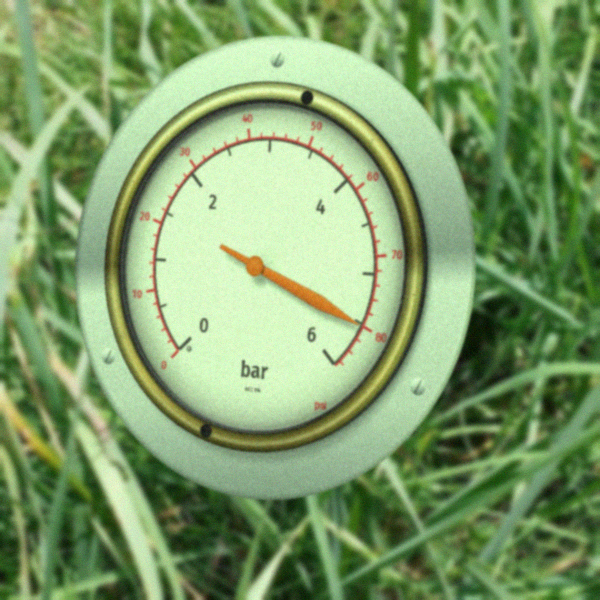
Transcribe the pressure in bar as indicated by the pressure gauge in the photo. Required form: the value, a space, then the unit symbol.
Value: 5.5 bar
